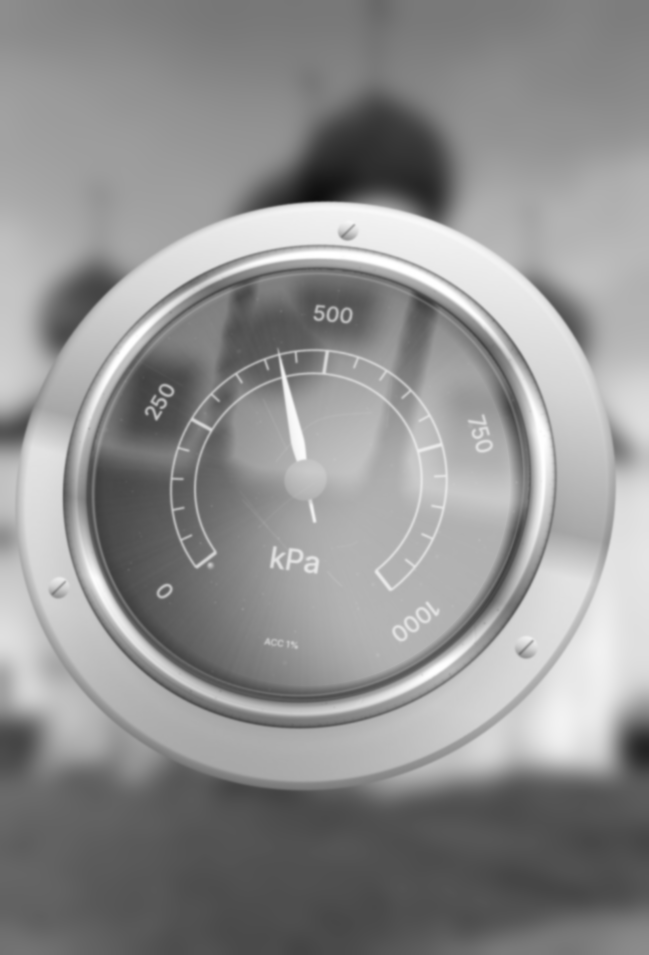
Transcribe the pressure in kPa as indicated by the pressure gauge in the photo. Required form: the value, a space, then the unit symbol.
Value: 425 kPa
